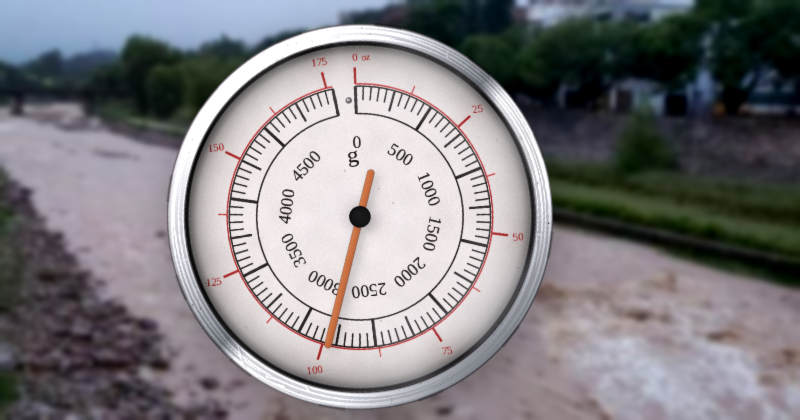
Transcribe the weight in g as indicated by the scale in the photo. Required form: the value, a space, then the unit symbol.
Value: 2800 g
